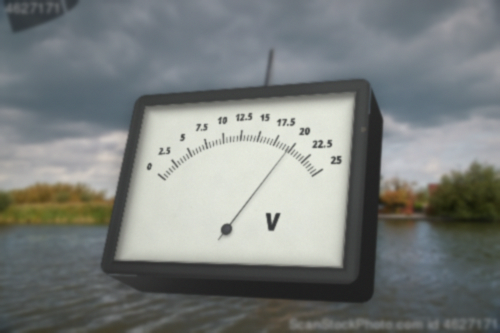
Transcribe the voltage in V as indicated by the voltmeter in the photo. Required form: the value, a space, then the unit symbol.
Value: 20 V
